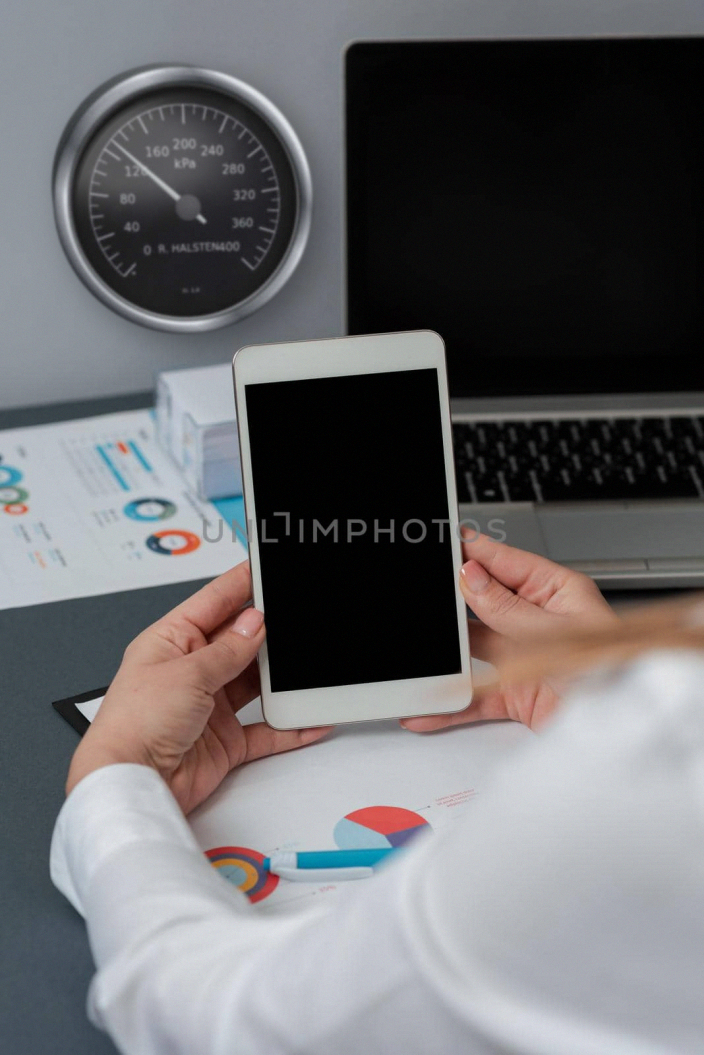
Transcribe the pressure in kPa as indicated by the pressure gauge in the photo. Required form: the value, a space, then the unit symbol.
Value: 130 kPa
